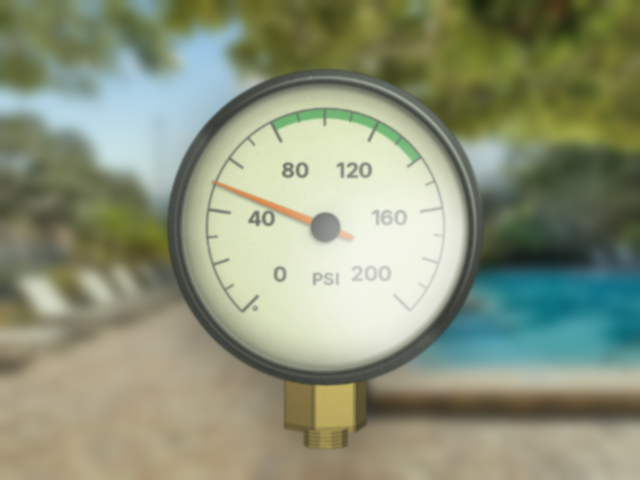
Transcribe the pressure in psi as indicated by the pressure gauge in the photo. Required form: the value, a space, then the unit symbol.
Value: 50 psi
